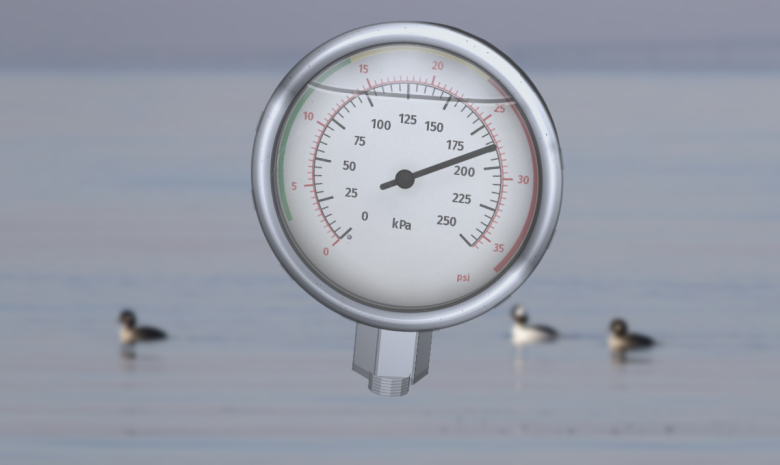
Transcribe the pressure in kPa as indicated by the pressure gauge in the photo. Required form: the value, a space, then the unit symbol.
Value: 187.5 kPa
